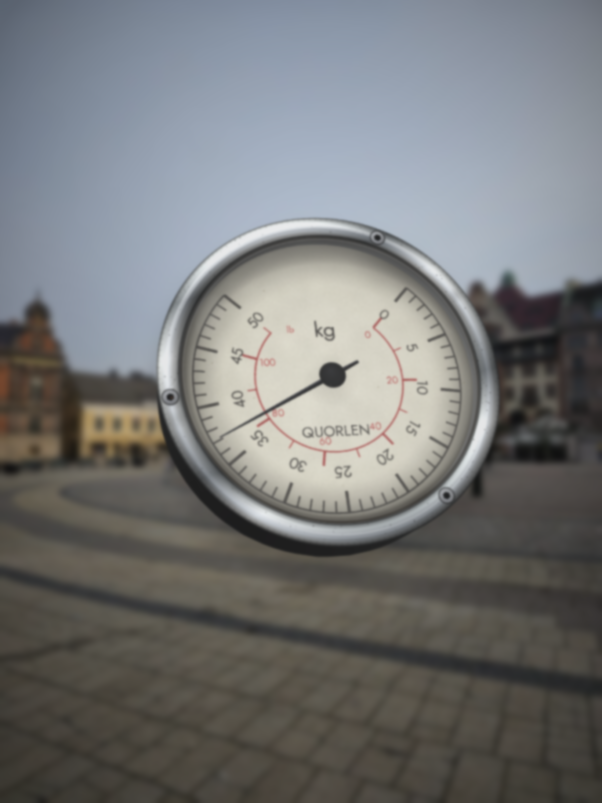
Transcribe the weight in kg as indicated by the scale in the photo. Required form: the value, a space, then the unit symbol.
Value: 37 kg
